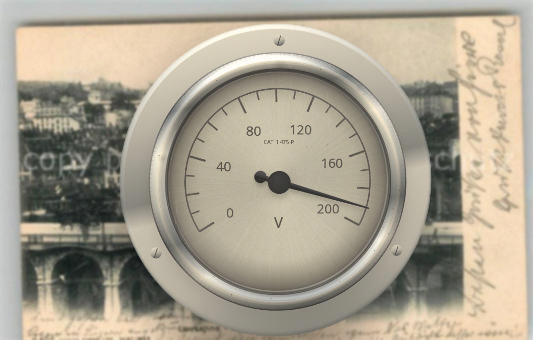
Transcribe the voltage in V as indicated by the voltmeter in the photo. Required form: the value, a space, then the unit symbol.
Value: 190 V
